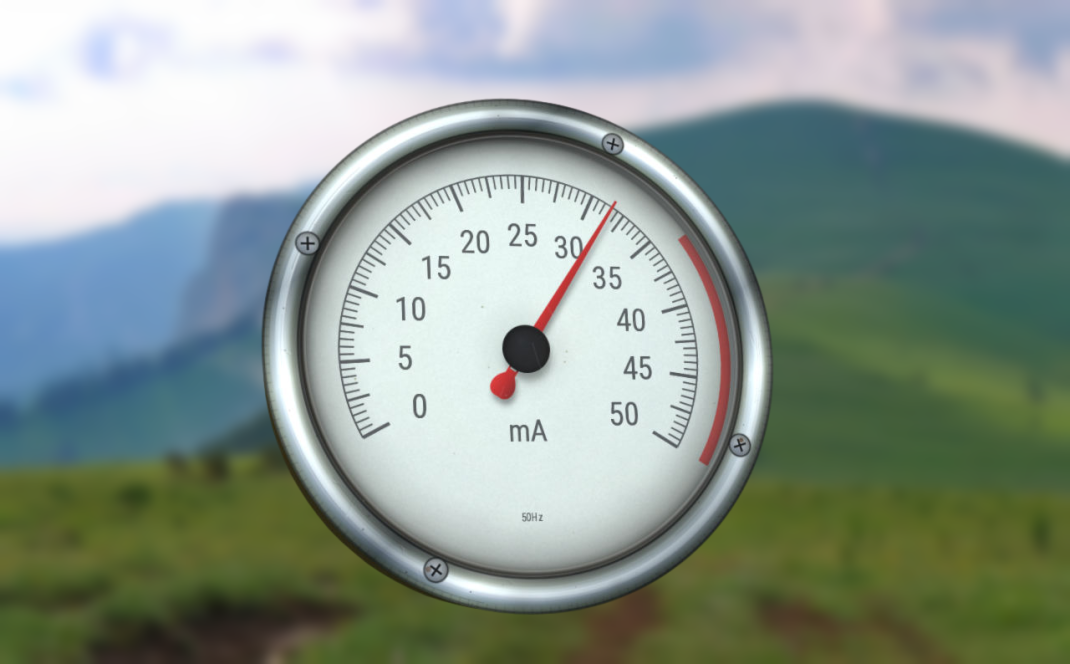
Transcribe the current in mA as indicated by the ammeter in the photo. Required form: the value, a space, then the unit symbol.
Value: 31.5 mA
